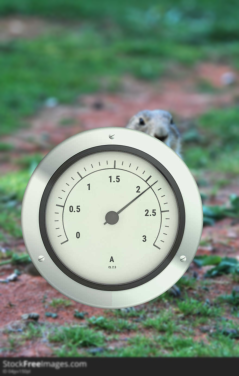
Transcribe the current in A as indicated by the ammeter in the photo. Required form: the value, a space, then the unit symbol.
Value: 2.1 A
